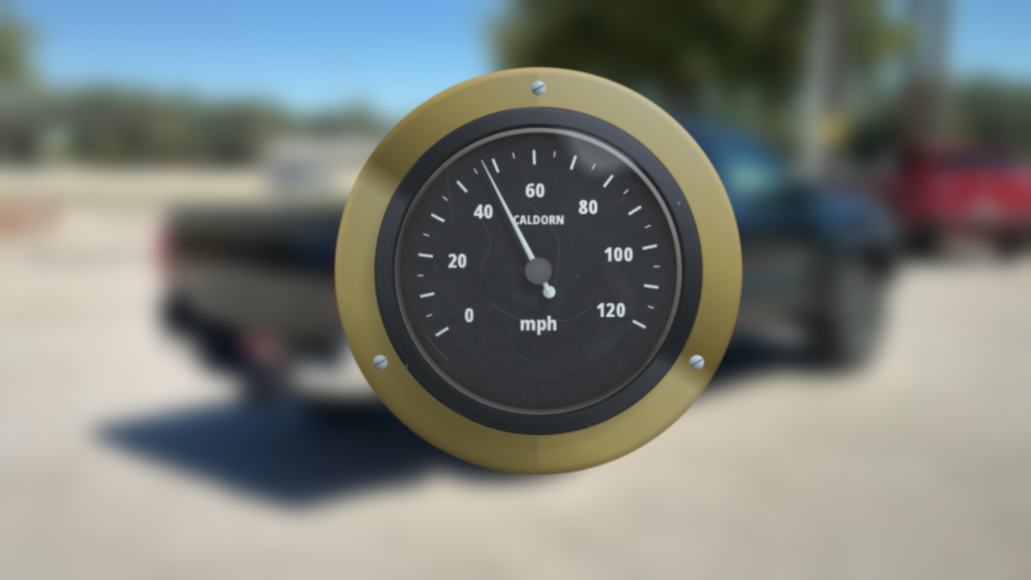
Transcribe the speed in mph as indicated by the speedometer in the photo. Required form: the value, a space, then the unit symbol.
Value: 47.5 mph
